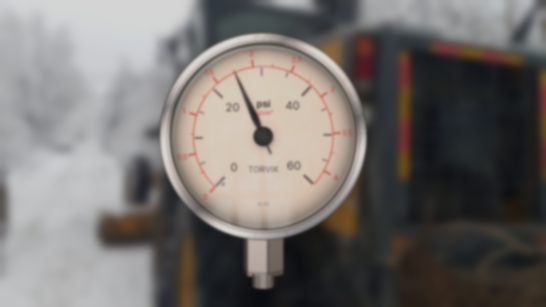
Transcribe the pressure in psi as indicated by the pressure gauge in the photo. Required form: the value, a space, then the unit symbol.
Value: 25 psi
